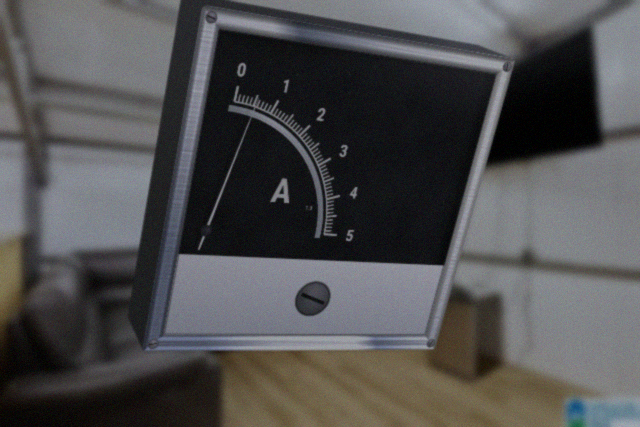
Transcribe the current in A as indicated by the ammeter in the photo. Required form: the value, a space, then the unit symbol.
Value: 0.5 A
